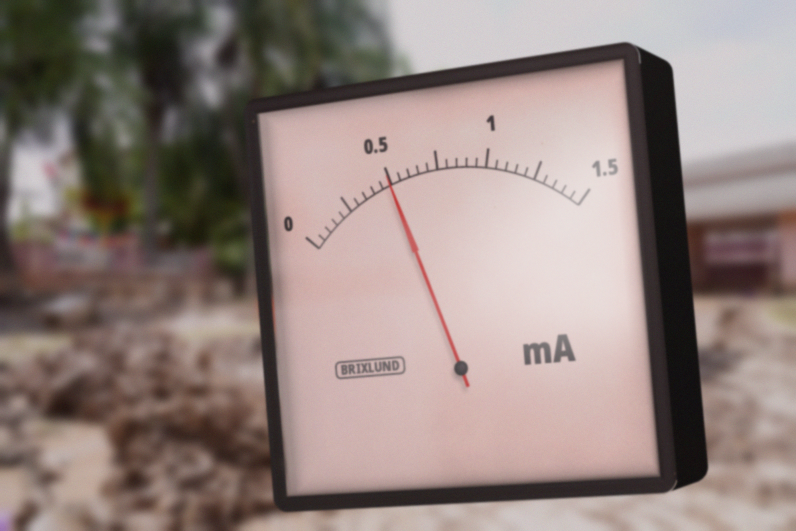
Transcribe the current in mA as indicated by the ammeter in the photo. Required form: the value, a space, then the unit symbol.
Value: 0.5 mA
